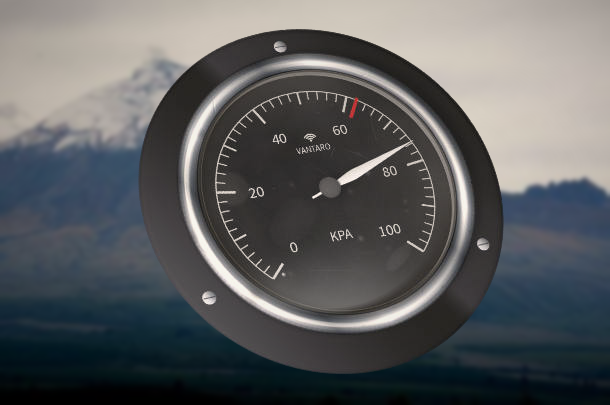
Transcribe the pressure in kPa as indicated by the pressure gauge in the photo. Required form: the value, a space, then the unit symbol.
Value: 76 kPa
